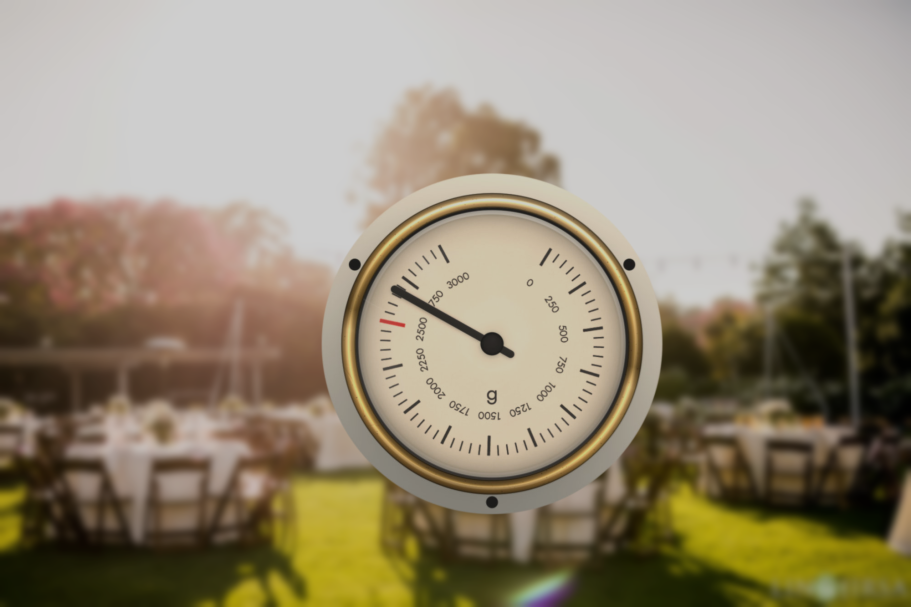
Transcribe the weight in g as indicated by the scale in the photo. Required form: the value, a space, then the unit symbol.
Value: 2675 g
